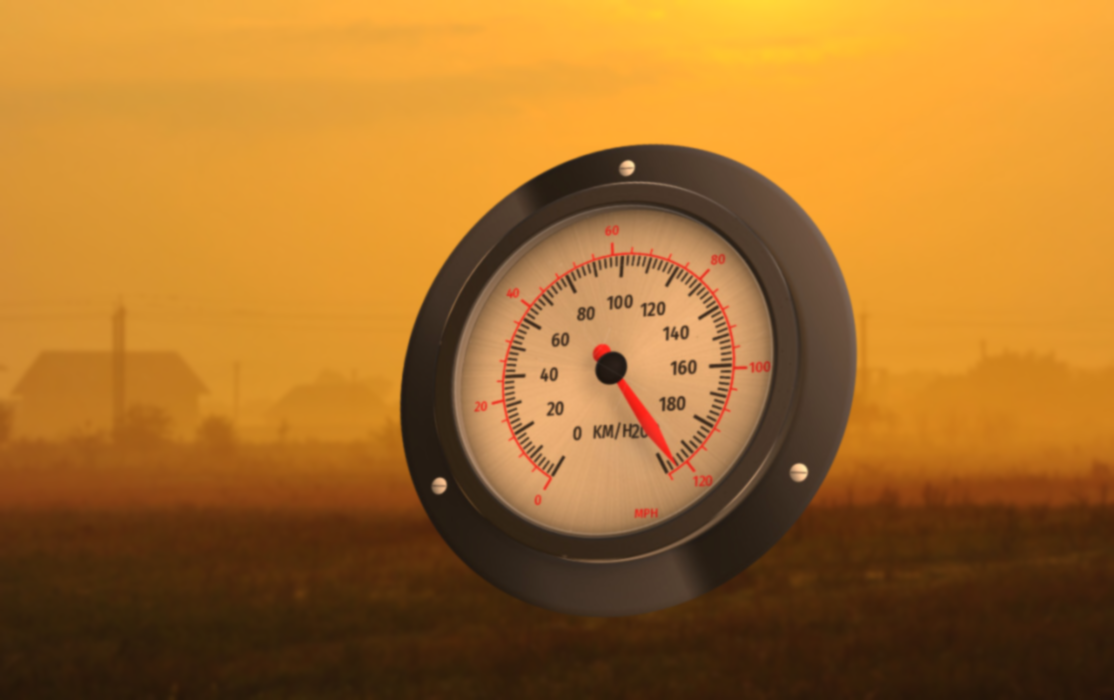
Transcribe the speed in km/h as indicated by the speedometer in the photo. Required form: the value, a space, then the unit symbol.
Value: 196 km/h
